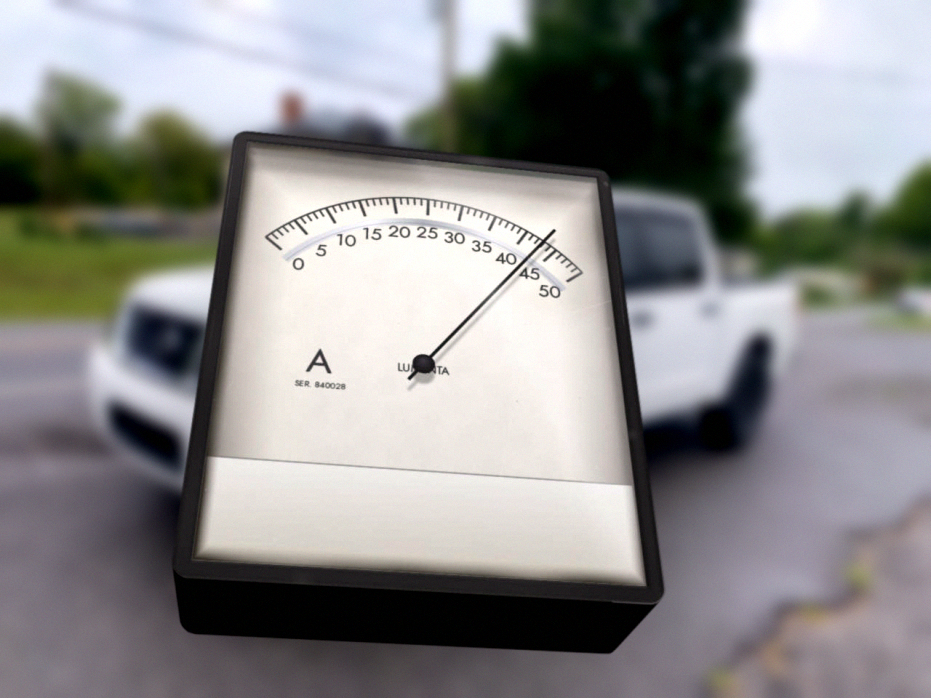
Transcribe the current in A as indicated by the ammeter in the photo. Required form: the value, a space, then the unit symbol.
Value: 43 A
